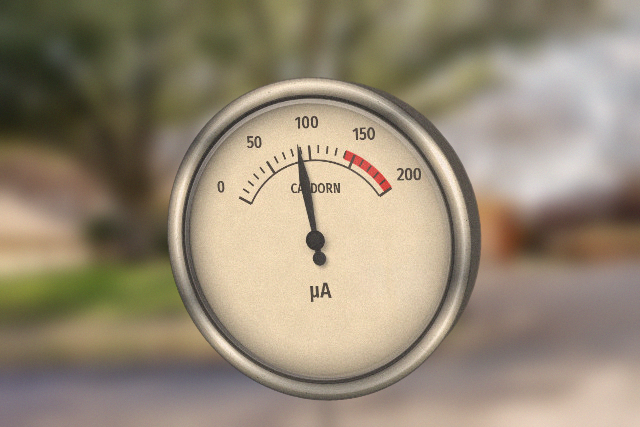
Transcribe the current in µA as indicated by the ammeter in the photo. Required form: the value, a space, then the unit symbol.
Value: 90 µA
